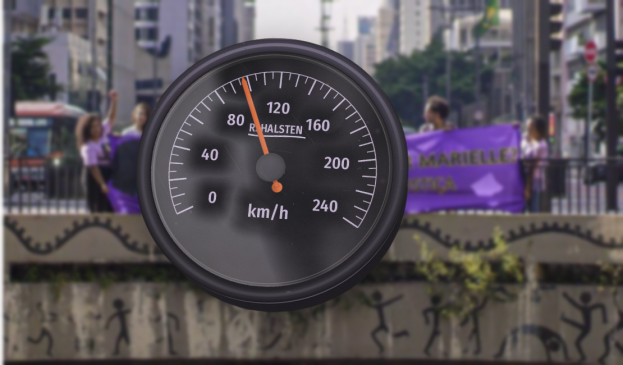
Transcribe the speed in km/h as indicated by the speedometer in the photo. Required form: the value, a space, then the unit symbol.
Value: 97.5 km/h
